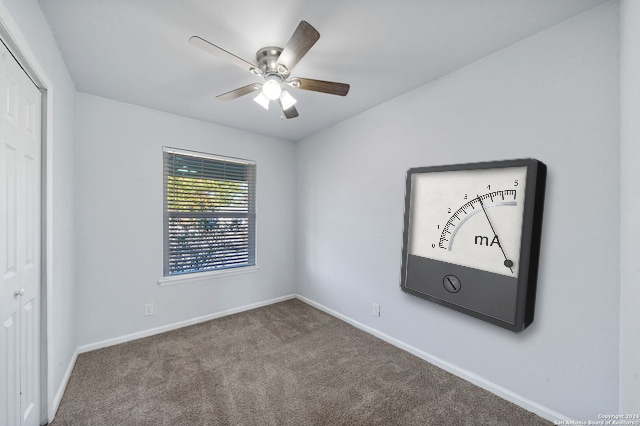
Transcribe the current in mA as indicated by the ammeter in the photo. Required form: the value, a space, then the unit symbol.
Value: 3.5 mA
